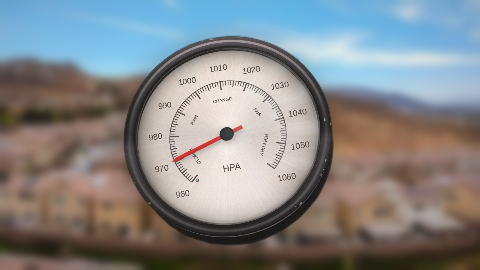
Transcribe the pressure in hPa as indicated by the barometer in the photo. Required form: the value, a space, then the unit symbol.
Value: 970 hPa
